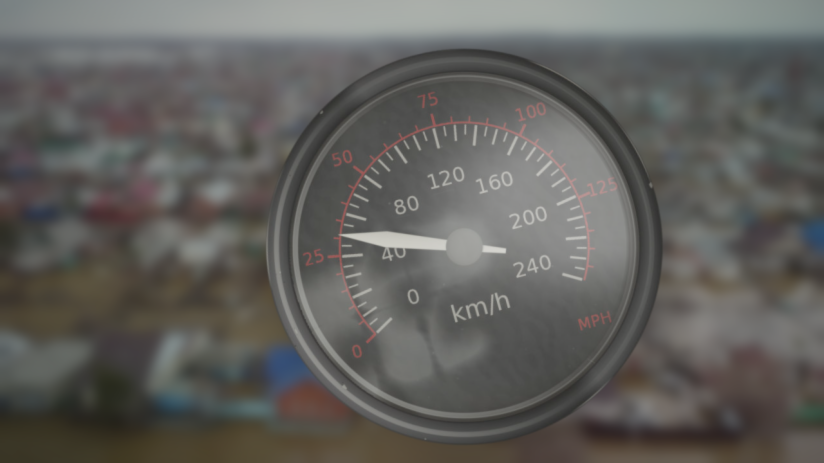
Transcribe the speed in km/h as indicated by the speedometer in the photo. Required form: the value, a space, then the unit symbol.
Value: 50 km/h
